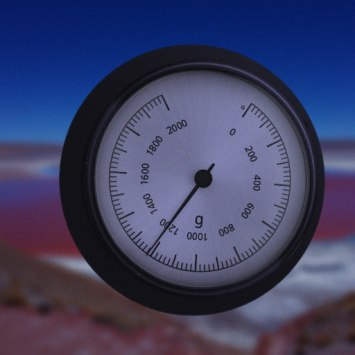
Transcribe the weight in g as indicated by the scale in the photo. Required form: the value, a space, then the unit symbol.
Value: 1220 g
